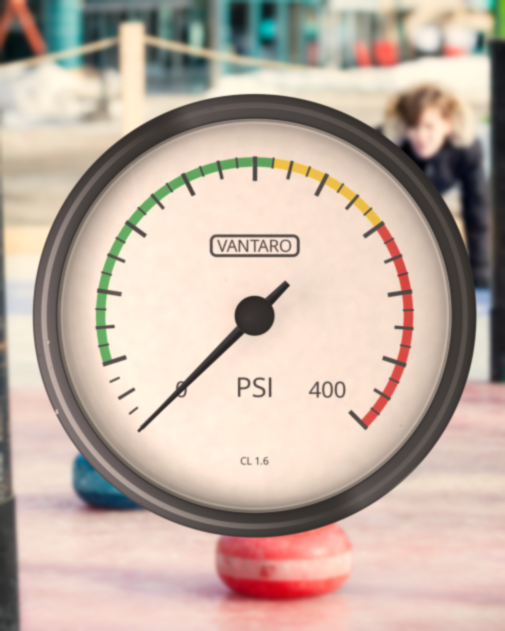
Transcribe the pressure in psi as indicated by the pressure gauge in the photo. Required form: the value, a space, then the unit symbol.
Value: 0 psi
